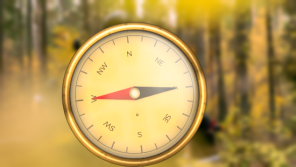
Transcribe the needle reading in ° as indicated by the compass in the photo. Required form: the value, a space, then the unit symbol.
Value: 270 °
